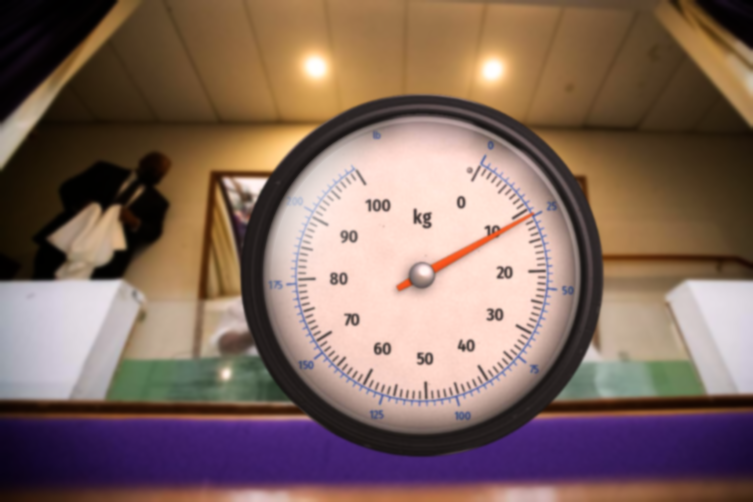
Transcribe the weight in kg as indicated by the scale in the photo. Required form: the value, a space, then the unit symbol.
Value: 11 kg
